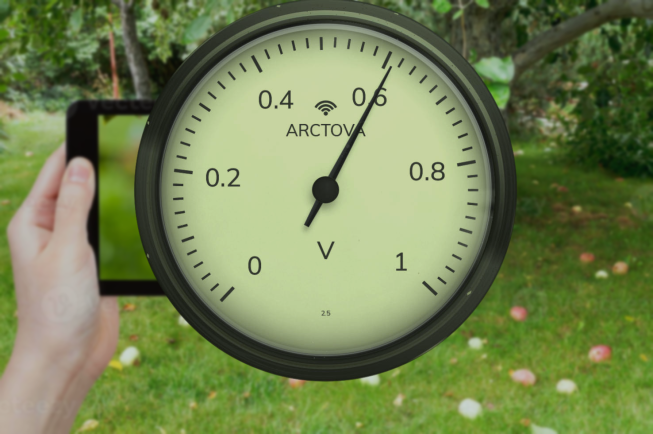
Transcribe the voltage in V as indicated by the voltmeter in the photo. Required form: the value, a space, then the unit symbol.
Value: 0.61 V
